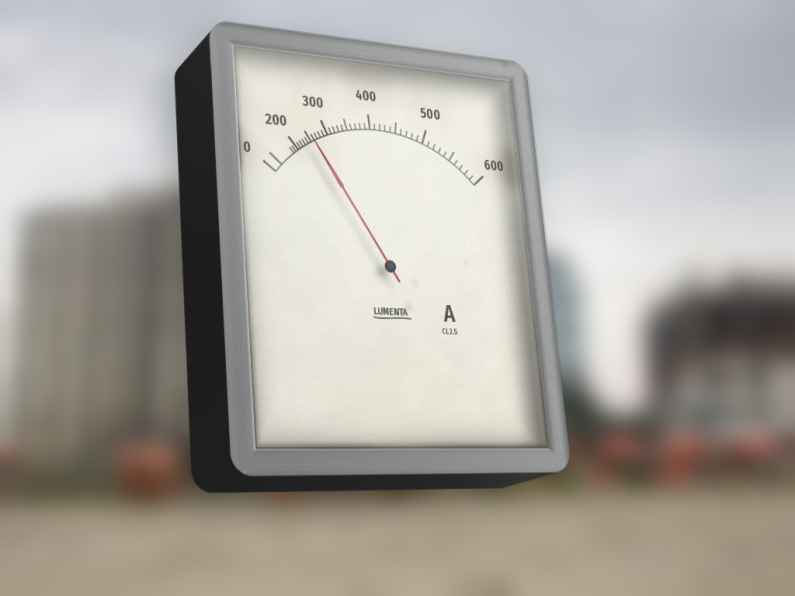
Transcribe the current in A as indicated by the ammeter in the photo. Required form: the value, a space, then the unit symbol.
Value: 250 A
